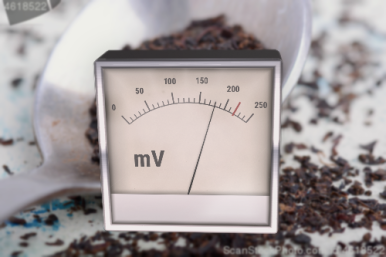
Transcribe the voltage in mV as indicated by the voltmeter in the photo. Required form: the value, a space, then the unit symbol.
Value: 180 mV
